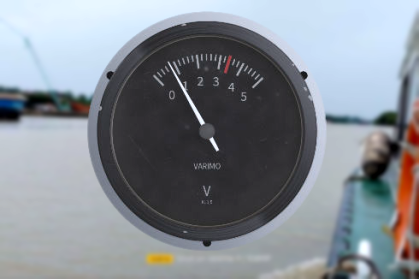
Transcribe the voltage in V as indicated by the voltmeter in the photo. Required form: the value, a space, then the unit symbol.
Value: 0.8 V
